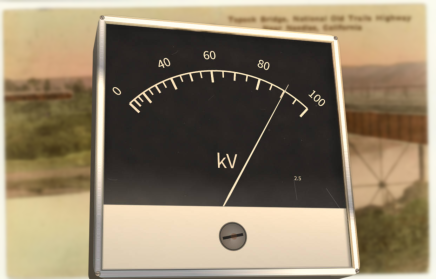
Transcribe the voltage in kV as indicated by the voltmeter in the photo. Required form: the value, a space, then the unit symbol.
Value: 90 kV
